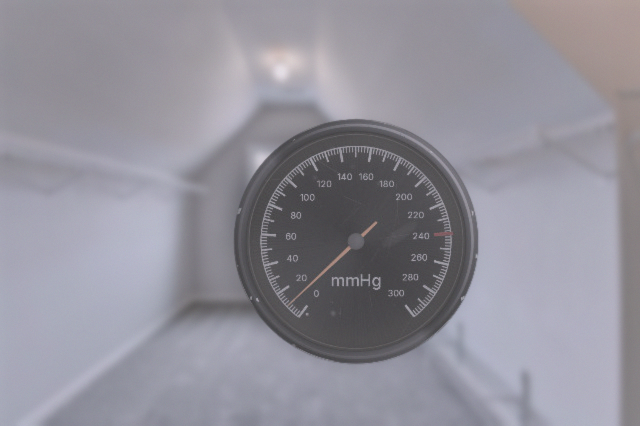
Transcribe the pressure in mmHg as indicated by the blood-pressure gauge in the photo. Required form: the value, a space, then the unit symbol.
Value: 10 mmHg
